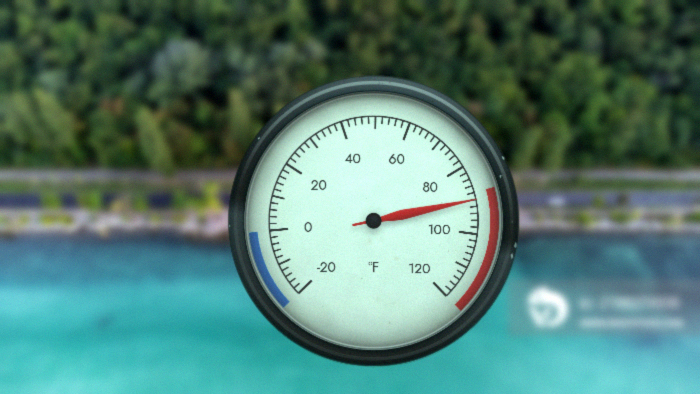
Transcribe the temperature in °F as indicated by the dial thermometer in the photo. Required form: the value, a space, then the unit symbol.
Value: 90 °F
